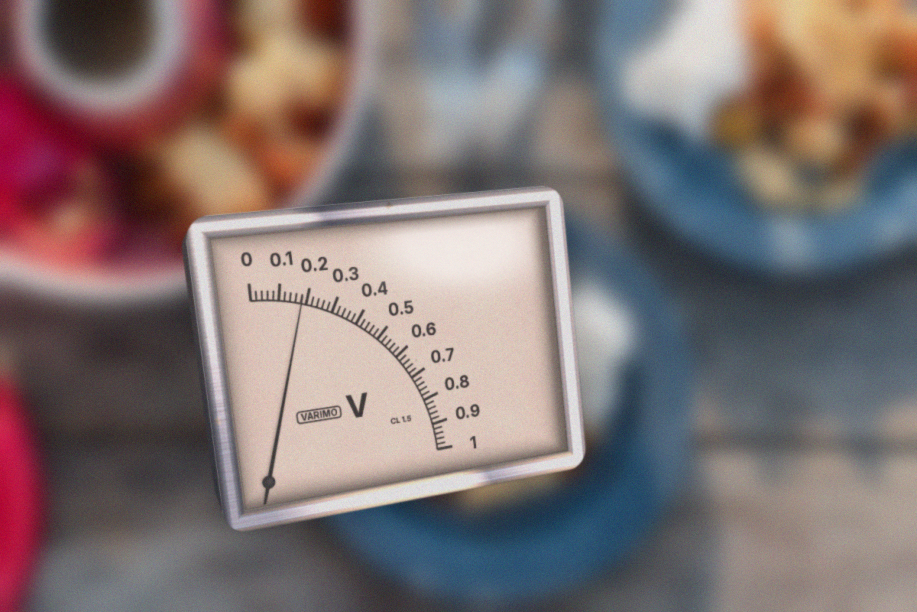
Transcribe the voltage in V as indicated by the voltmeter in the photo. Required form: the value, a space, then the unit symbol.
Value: 0.18 V
